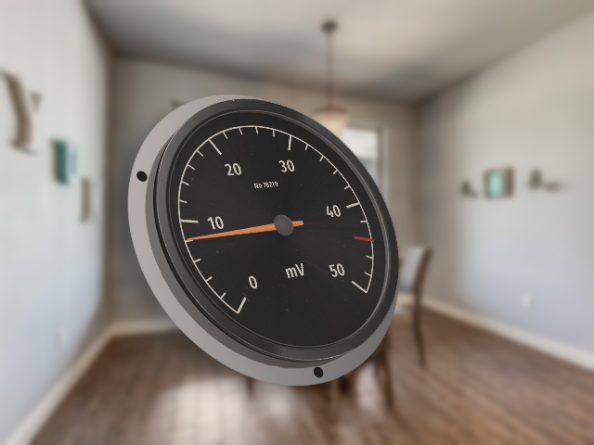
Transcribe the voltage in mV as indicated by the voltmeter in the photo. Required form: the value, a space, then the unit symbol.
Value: 8 mV
